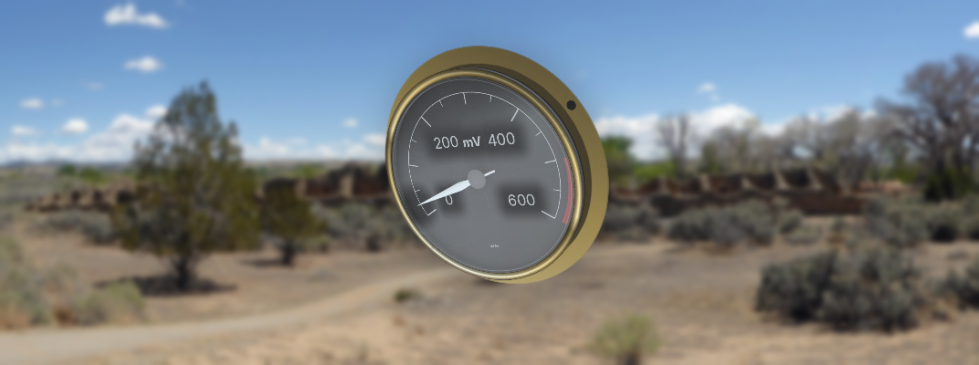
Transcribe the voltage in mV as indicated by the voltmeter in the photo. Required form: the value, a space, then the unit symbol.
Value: 25 mV
